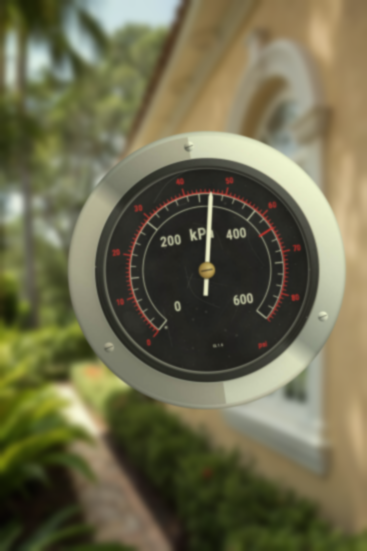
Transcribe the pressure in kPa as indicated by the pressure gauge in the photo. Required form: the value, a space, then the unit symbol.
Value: 320 kPa
